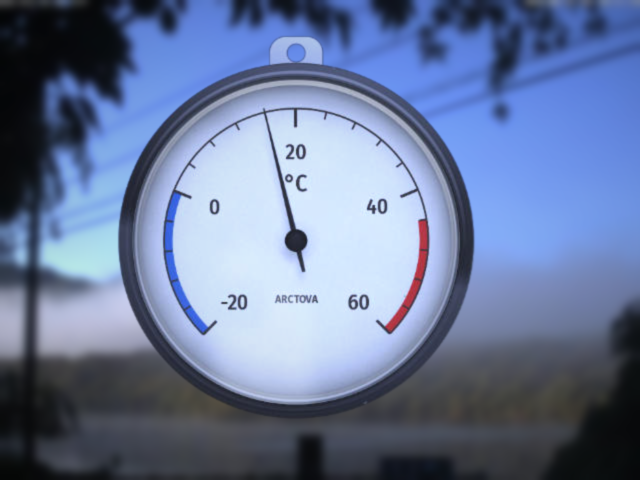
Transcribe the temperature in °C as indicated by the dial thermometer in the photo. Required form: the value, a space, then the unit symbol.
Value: 16 °C
